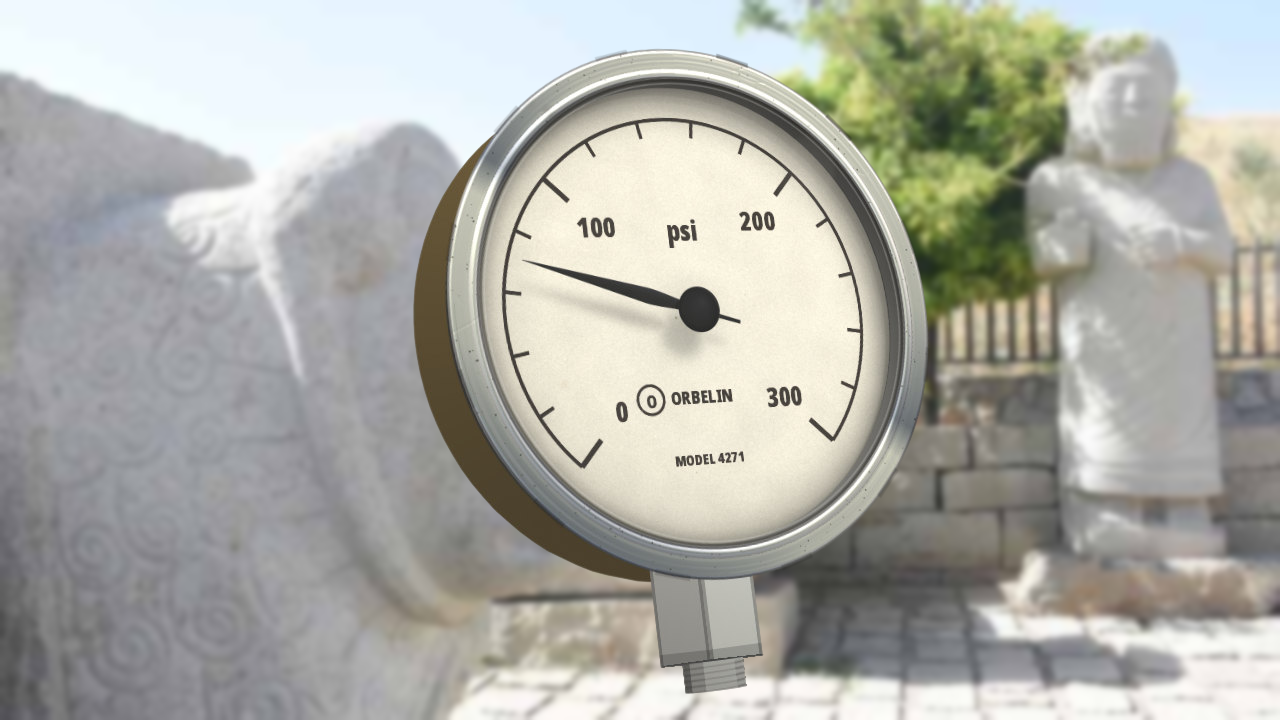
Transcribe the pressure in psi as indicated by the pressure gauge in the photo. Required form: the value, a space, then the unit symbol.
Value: 70 psi
